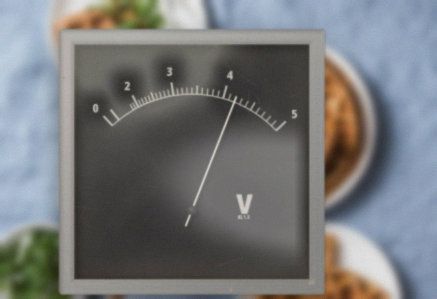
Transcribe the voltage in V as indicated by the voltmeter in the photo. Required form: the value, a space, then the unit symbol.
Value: 4.2 V
